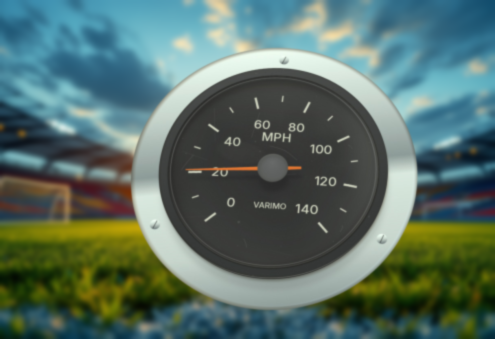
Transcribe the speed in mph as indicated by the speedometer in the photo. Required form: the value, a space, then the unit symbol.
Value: 20 mph
